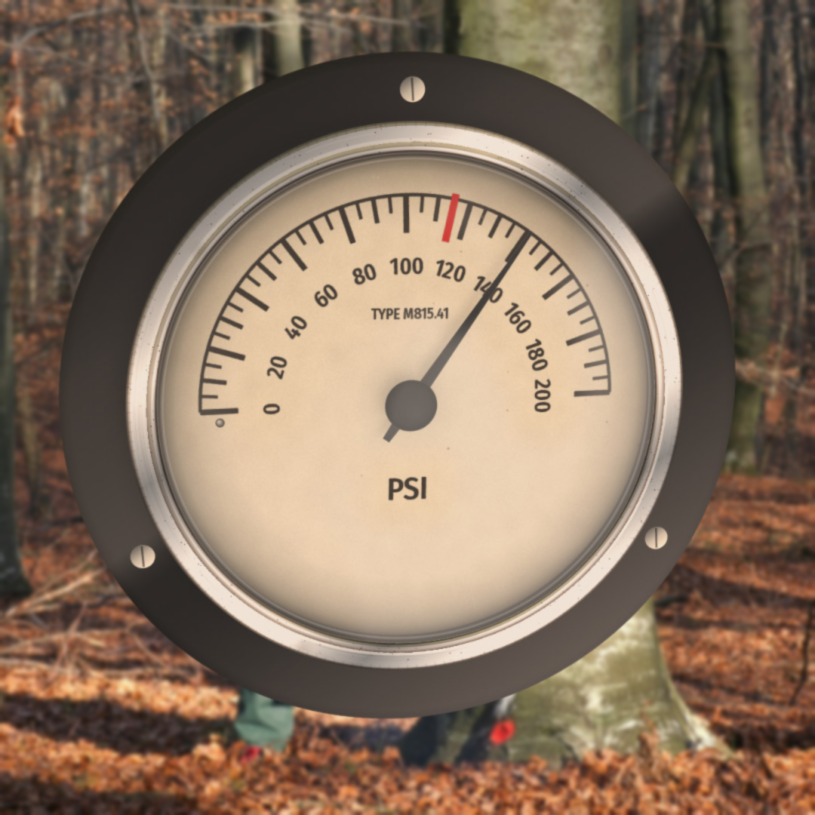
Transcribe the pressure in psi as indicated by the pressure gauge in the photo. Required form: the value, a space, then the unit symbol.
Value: 140 psi
